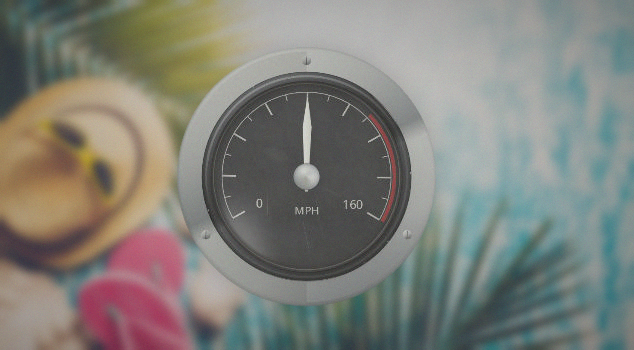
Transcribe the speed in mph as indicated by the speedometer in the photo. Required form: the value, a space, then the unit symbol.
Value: 80 mph
